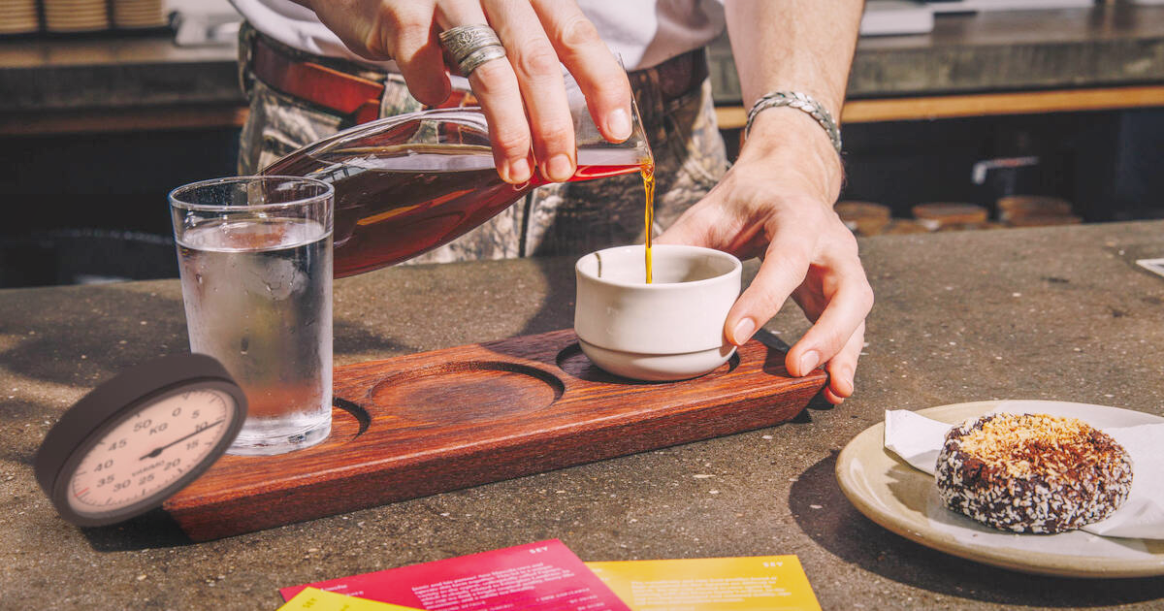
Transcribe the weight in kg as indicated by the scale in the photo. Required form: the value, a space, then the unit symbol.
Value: 10 kg
